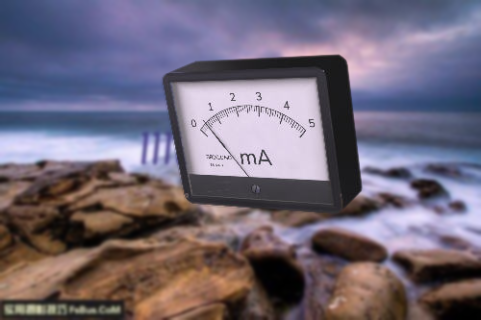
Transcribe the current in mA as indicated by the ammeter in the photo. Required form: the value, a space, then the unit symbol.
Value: 0.5 mA
